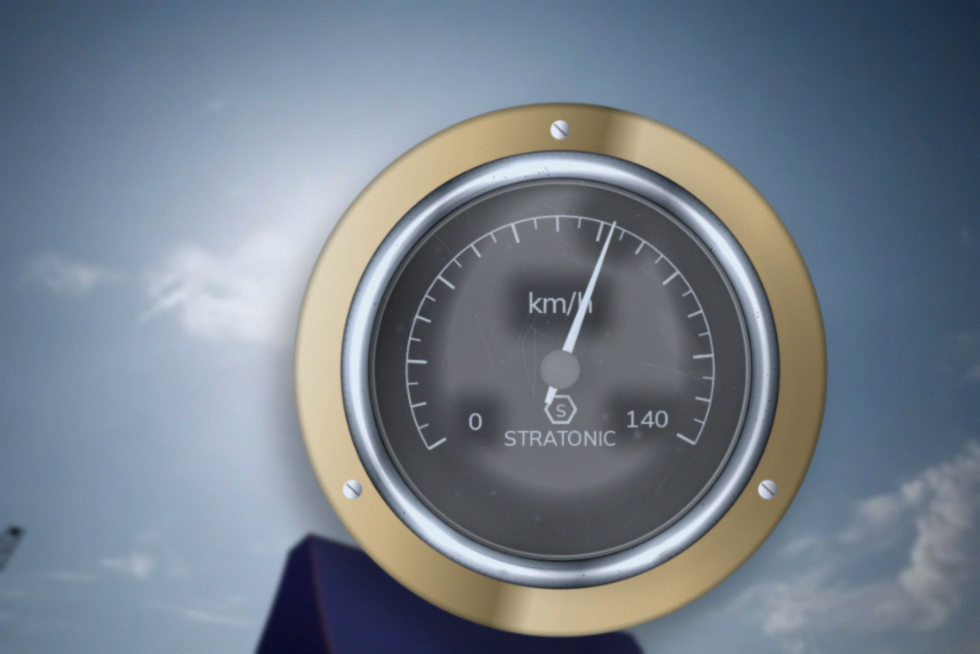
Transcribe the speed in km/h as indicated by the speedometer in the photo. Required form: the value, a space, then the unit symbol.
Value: 82.5 km/h
